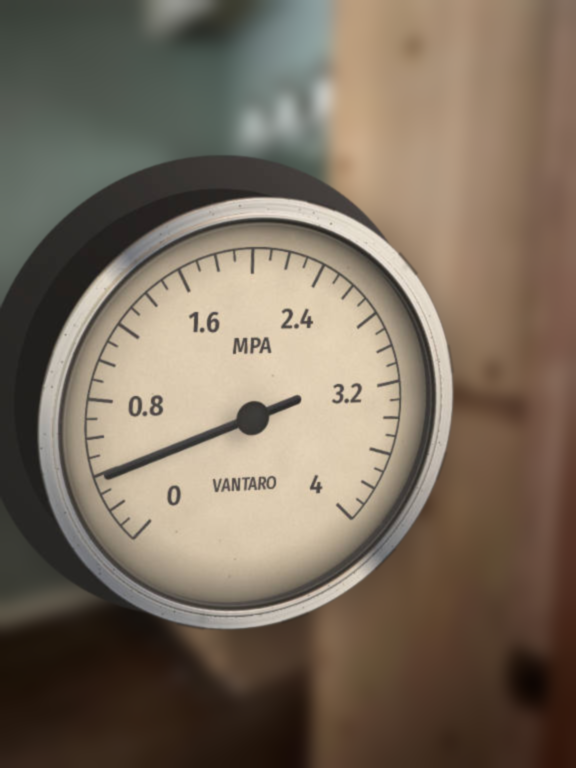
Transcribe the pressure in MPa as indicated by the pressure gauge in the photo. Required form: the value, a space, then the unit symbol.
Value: 0.4 MPa
